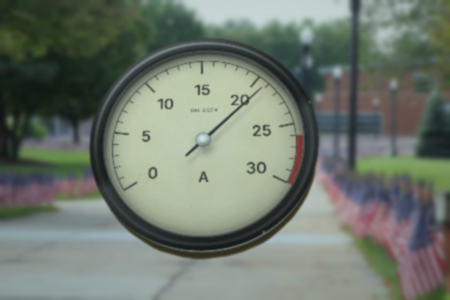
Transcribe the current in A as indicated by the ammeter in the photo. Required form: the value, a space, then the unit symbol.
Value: 21 A
